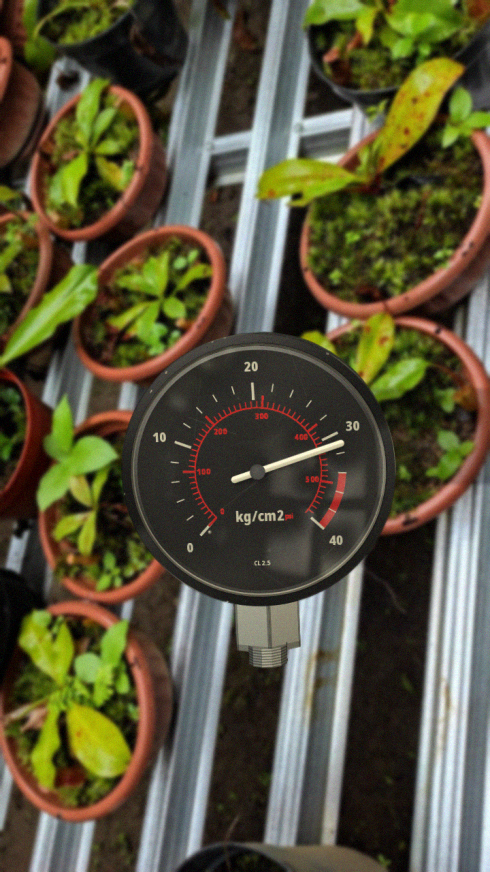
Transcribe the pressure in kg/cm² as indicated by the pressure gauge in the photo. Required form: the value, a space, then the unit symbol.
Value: 31 kg/cm²
